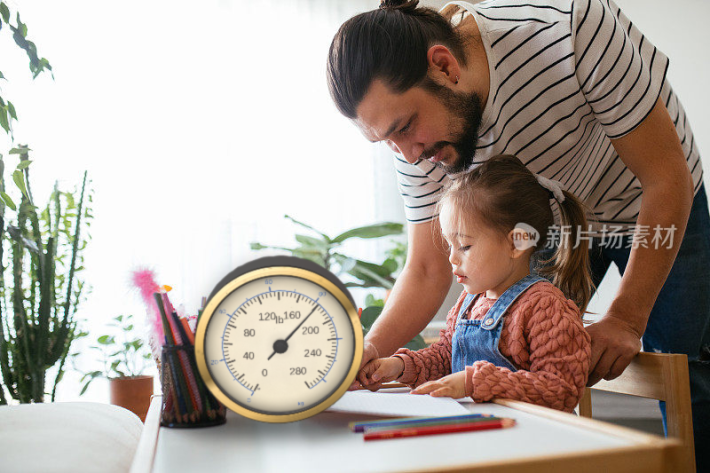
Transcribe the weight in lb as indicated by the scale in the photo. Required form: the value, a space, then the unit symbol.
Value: 180 lb
